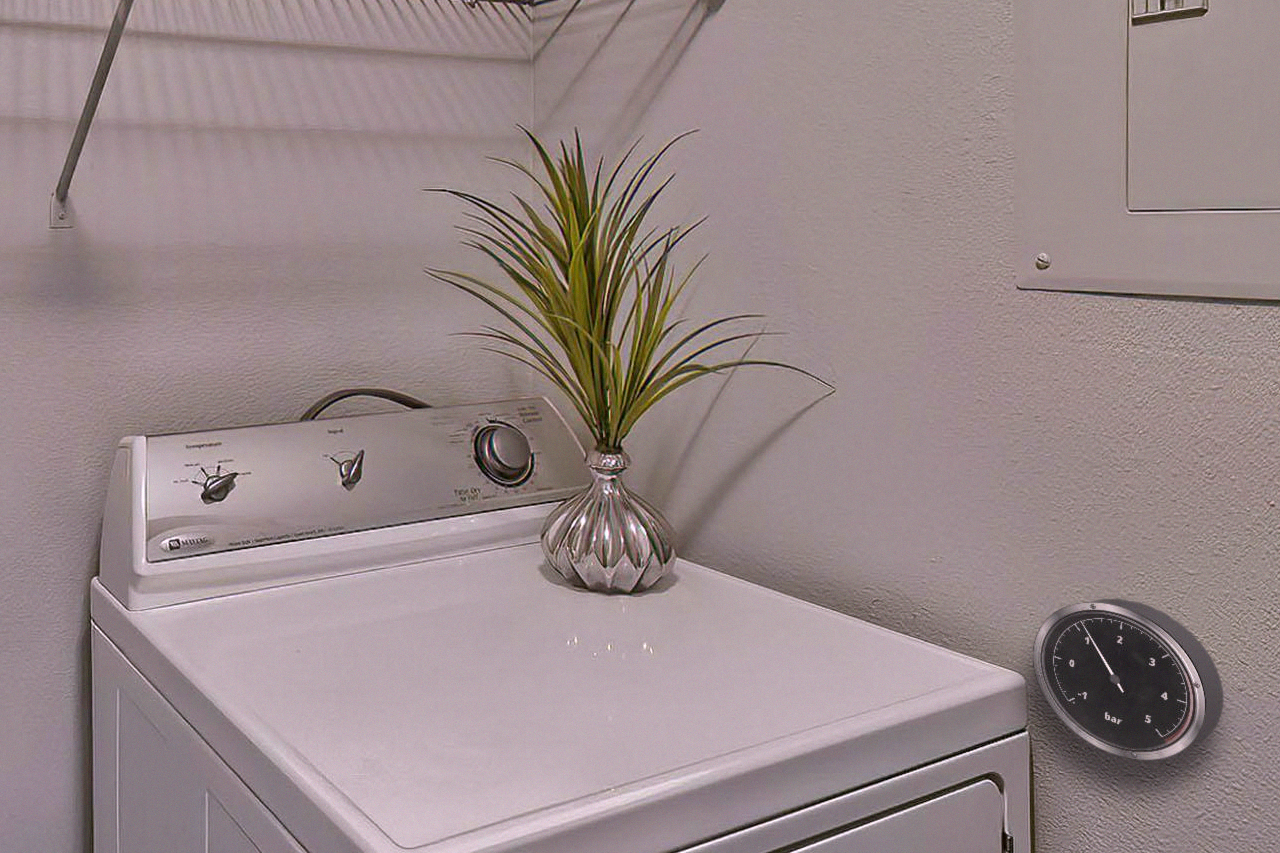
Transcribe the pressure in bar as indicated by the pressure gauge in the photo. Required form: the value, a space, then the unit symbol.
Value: 1.2 bar
